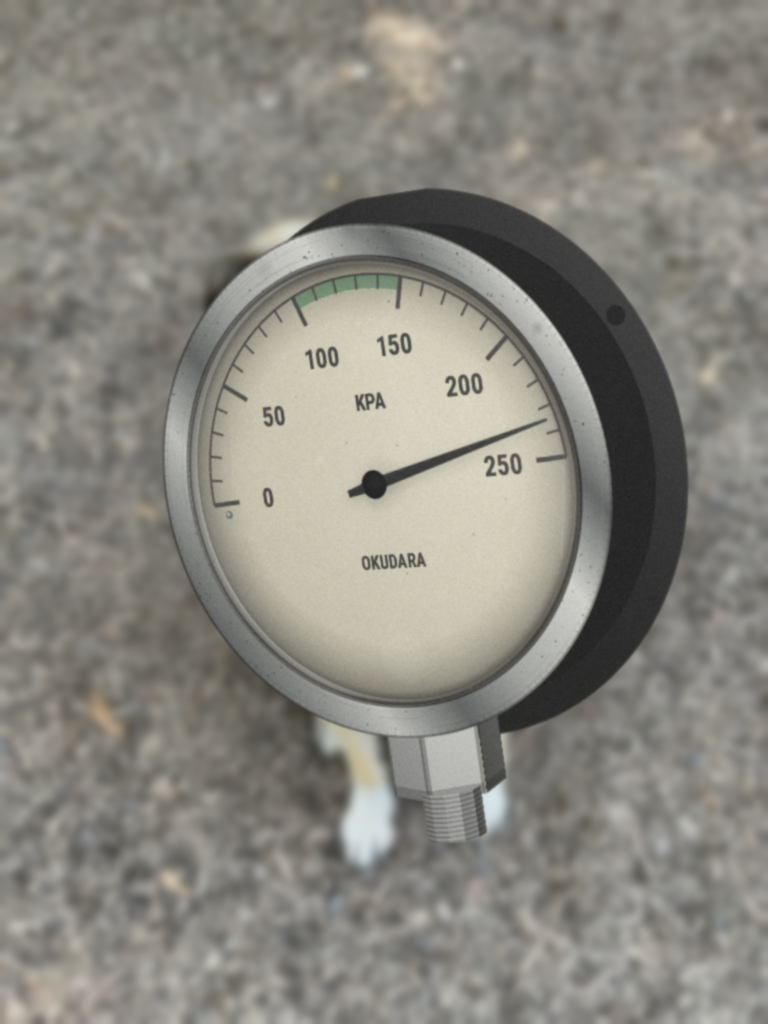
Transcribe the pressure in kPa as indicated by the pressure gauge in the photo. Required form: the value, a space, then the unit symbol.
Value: 235 kPa
